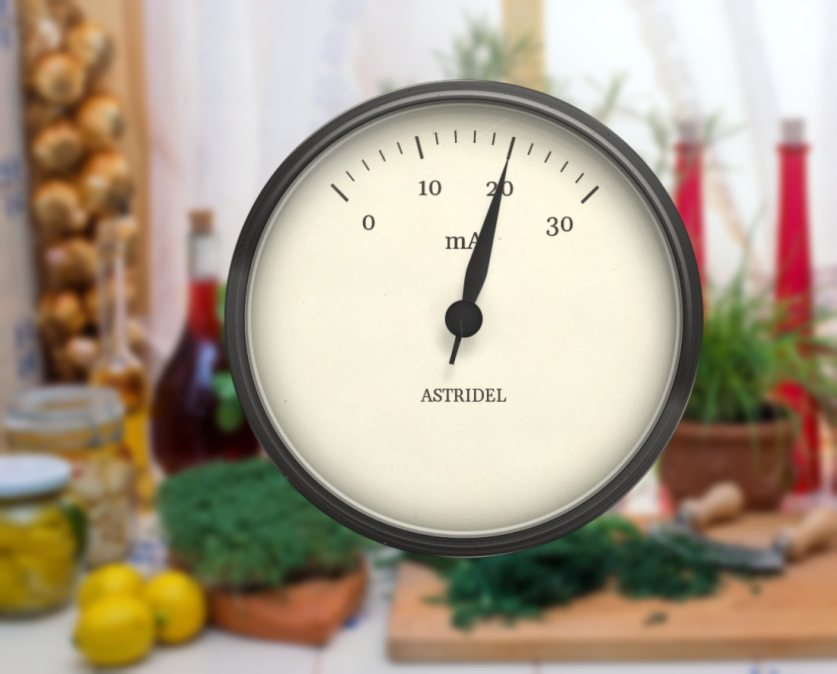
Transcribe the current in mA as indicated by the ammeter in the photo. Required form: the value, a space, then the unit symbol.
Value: 20 mA
